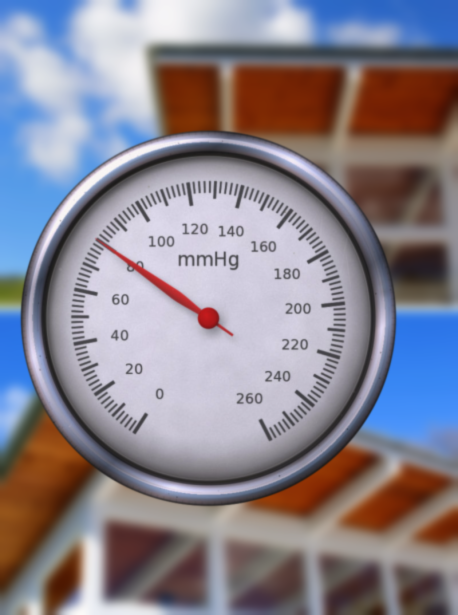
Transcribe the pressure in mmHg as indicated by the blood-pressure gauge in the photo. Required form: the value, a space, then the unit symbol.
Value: 80 mmHg
